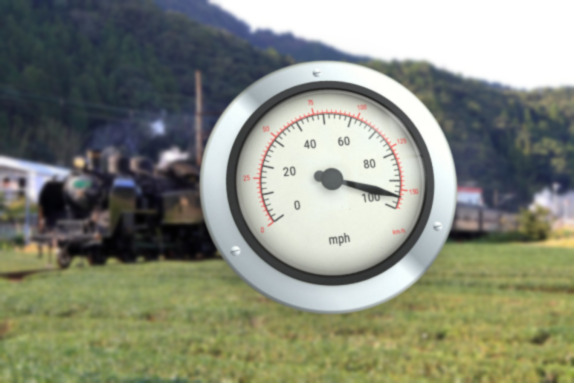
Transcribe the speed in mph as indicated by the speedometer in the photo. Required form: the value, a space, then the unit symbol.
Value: 96 mph
